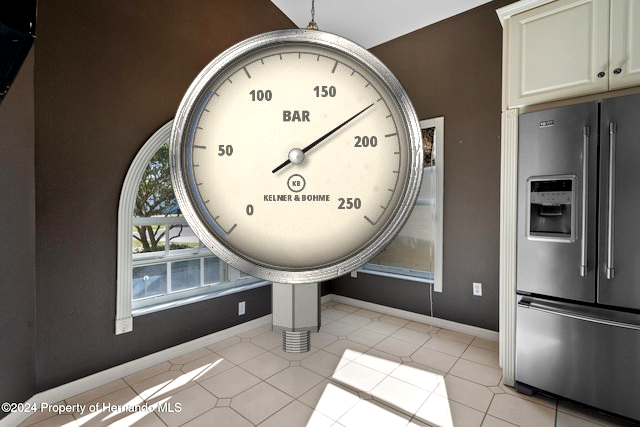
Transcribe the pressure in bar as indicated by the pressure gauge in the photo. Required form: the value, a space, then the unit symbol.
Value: 180 bar
